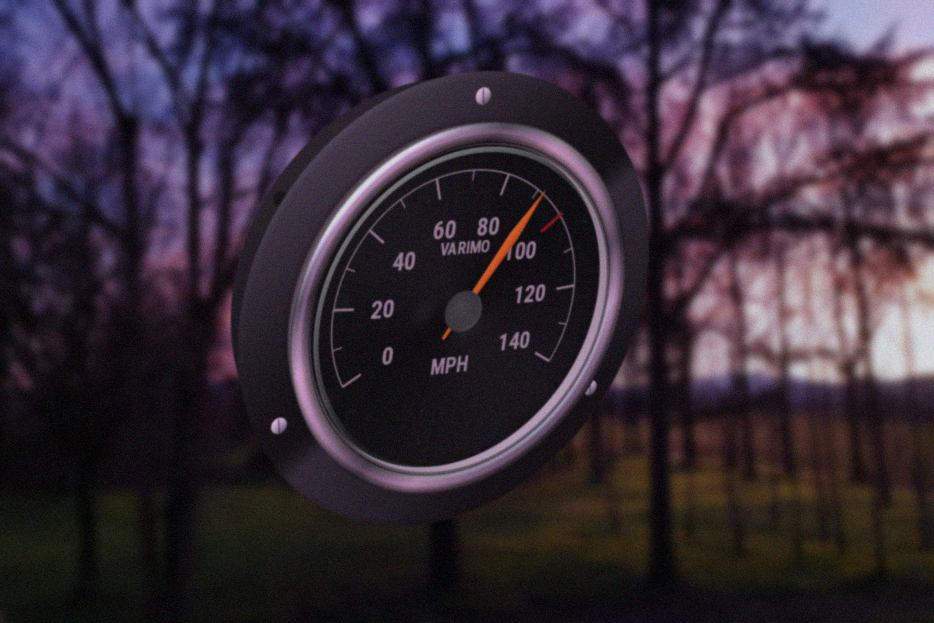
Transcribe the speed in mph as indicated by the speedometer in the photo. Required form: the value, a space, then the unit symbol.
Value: 90 mph
